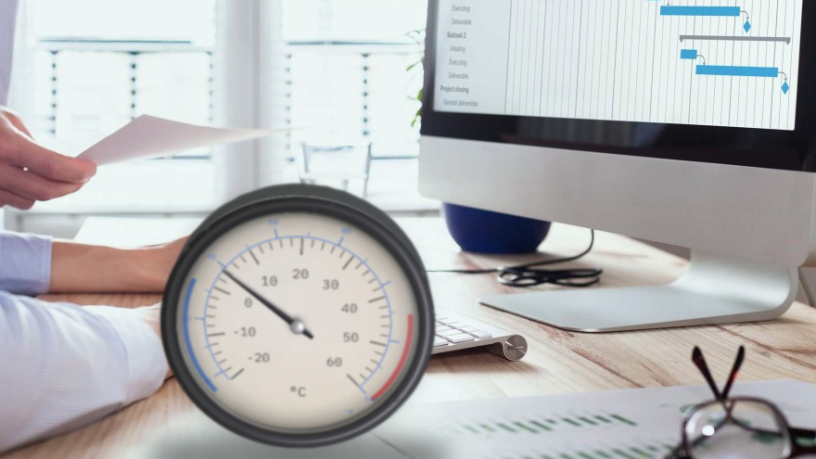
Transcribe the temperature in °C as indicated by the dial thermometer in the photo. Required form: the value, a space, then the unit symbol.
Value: 4 °C
